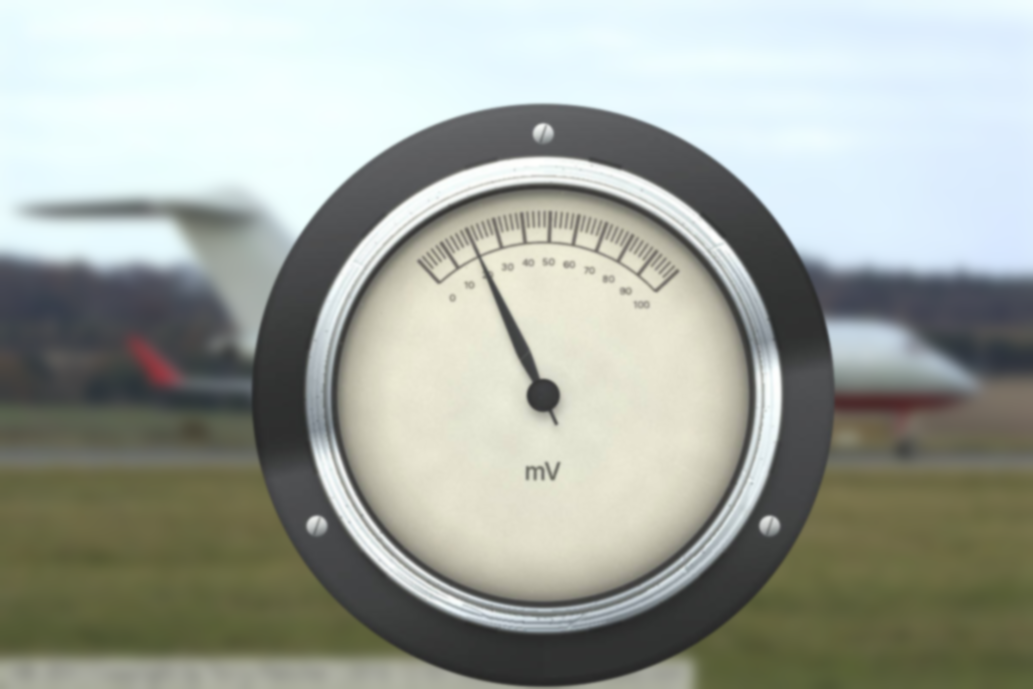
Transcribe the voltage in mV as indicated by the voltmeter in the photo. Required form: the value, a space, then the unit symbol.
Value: 20 mV
